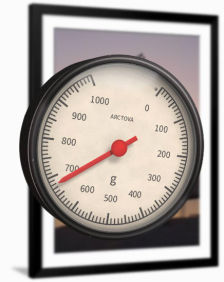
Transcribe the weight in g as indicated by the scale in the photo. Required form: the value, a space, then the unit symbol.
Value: 680 g
